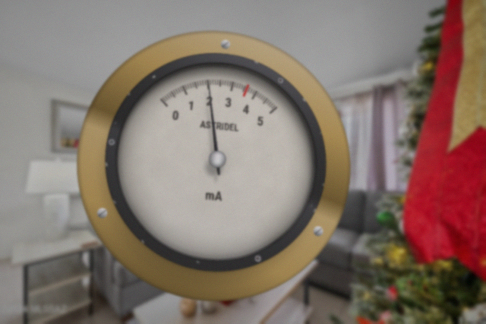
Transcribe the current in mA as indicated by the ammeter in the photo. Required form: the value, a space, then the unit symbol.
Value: 2 mA
